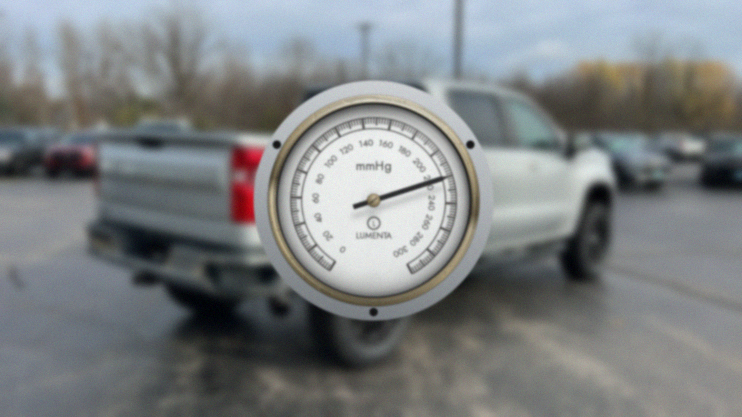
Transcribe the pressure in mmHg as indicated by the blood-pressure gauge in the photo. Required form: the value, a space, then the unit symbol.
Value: 220 mmHg
